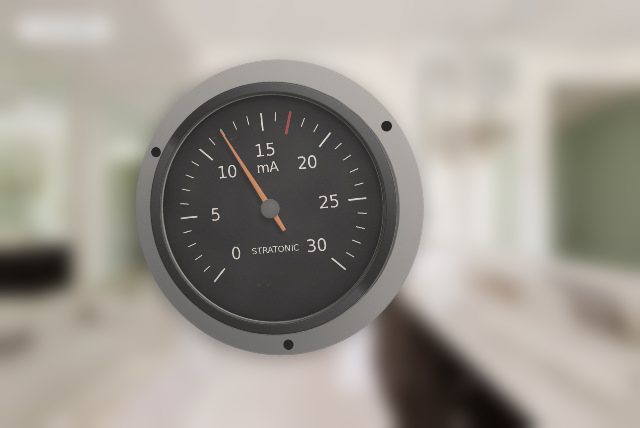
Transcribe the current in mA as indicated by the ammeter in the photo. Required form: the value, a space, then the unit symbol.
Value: 12 mA
